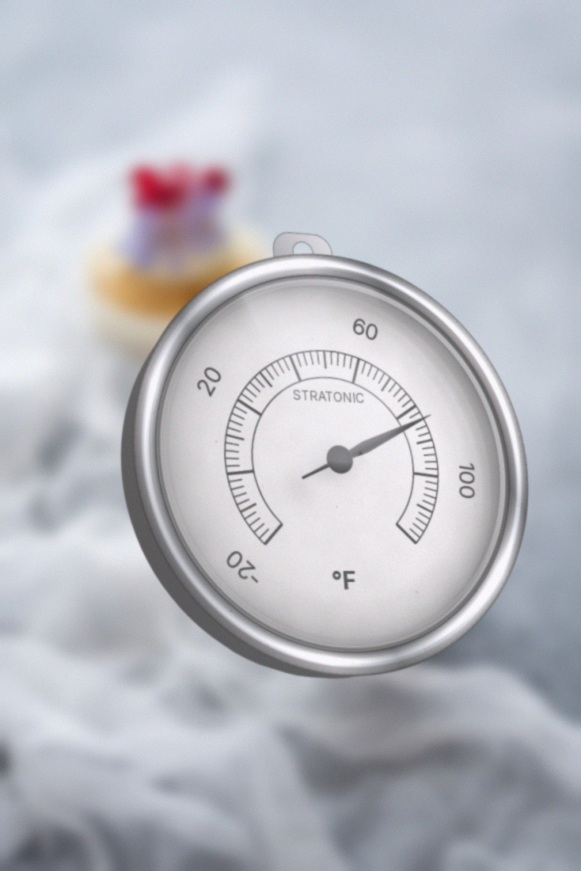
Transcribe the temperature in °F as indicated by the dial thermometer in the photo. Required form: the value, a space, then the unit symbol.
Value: 84 °F
